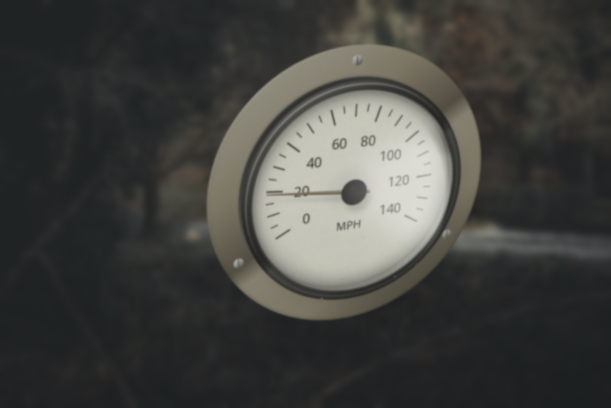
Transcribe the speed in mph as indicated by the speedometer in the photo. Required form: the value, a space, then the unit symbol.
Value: 20 mph
